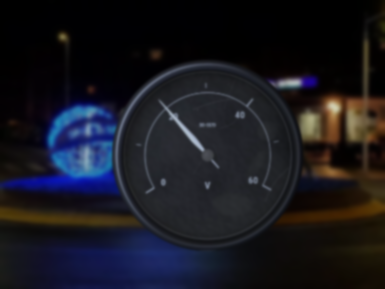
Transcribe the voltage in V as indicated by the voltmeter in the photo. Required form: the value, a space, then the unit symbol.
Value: 20 V
